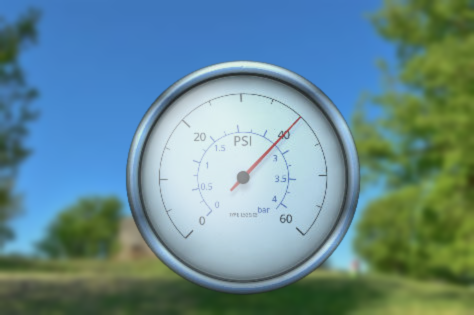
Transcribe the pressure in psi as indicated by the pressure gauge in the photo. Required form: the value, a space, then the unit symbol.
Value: 40 psi
